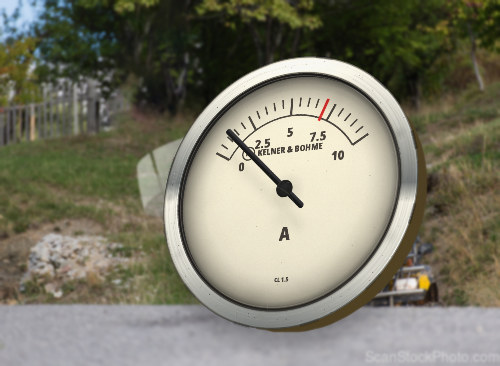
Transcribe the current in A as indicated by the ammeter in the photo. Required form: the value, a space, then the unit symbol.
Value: 1.25 A
